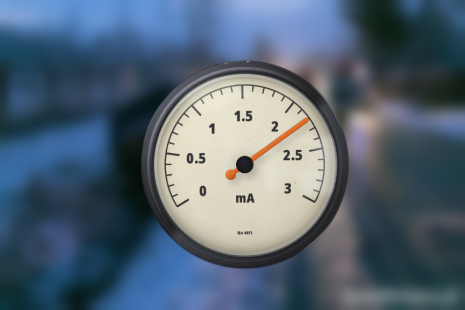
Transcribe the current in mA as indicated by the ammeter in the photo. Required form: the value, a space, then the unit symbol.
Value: 2.2 mA
